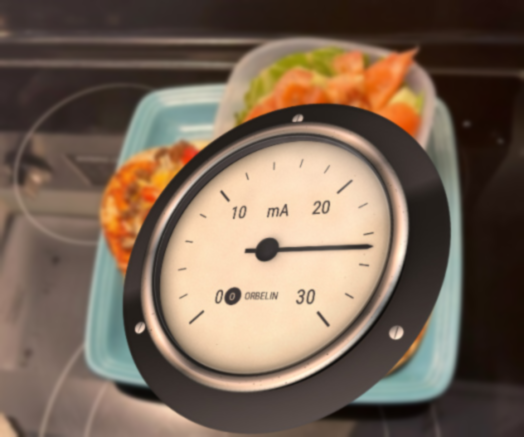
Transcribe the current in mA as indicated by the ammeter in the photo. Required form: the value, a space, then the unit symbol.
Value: 25 mA
